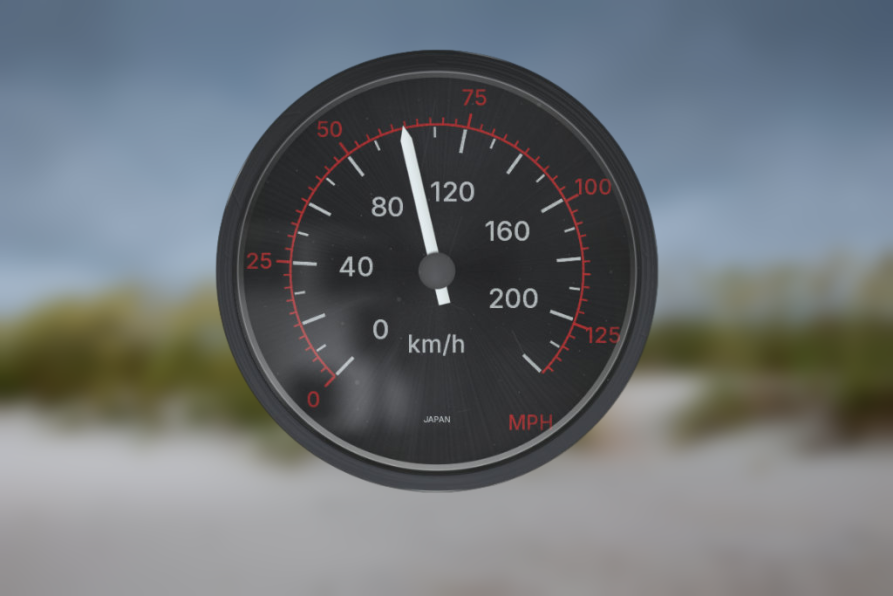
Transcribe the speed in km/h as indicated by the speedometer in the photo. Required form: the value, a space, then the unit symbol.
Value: 100 km/h
